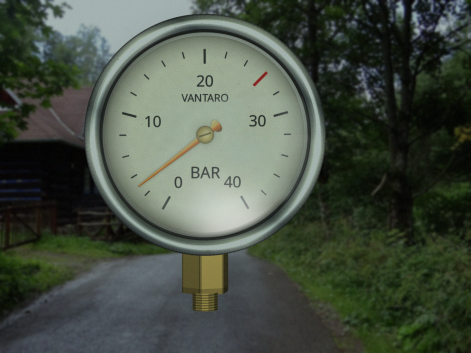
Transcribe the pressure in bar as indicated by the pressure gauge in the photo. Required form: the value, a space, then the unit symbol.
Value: 3 bar
